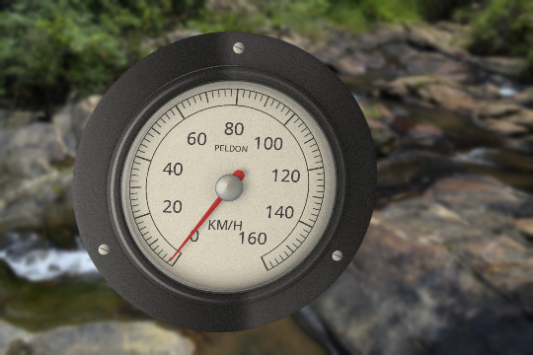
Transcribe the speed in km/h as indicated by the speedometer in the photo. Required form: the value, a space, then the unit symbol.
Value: 2 km/h
